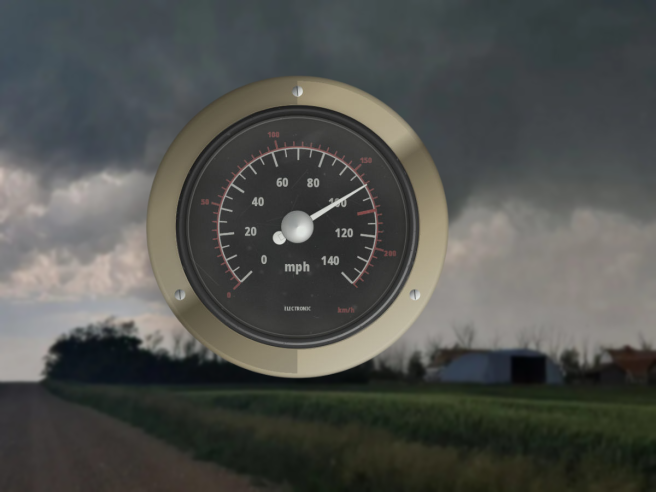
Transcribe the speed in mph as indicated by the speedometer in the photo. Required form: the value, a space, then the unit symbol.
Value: 100 mph
